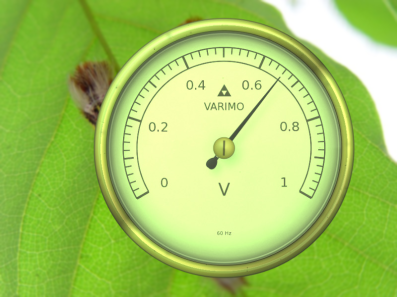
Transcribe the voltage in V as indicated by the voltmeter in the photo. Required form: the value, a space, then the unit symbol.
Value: 0.66 V
